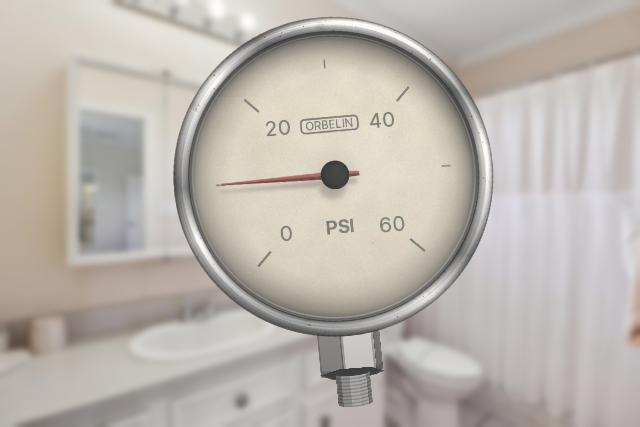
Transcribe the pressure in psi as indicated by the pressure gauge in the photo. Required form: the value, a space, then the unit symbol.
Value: 10 psi
